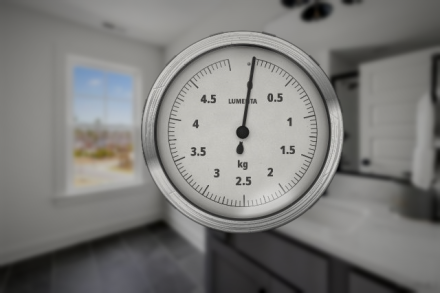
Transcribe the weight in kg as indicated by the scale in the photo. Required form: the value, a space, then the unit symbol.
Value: 0 kg
